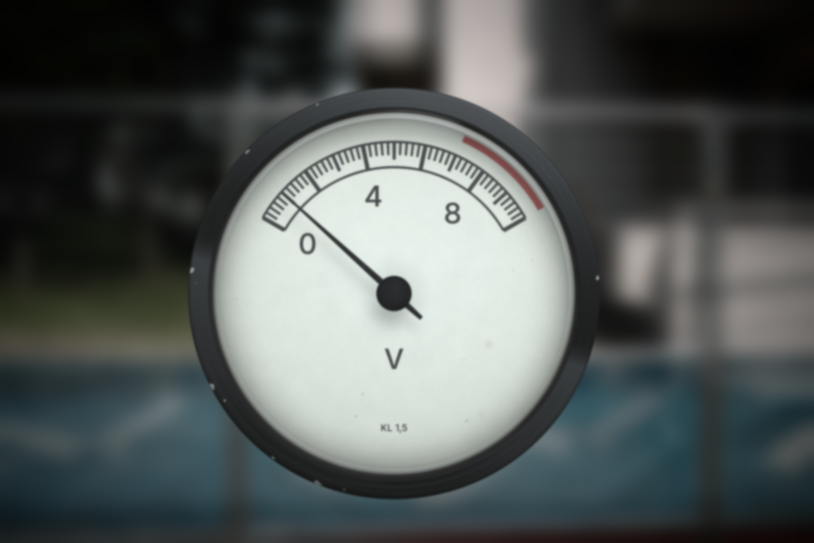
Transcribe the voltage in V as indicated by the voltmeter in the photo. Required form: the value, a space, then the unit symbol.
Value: 1 V
